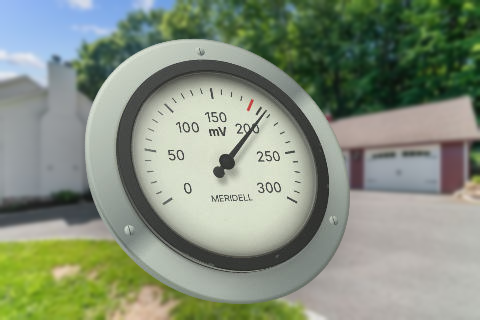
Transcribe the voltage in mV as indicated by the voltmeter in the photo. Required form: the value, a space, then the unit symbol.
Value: 205 mV
